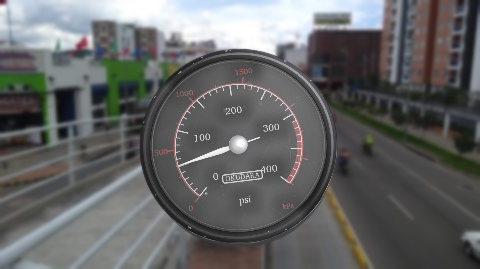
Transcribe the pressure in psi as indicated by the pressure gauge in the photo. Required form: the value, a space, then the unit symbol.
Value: 50 psi
